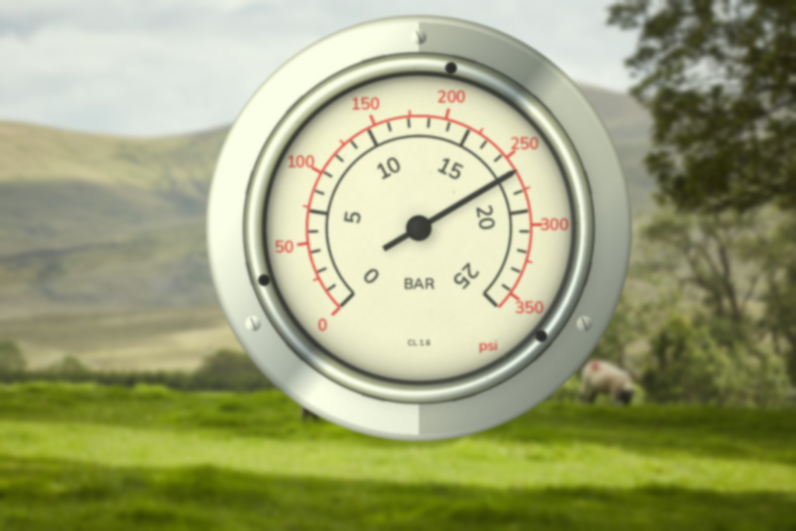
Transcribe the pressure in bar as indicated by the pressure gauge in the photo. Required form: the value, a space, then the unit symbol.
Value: 18 bar
